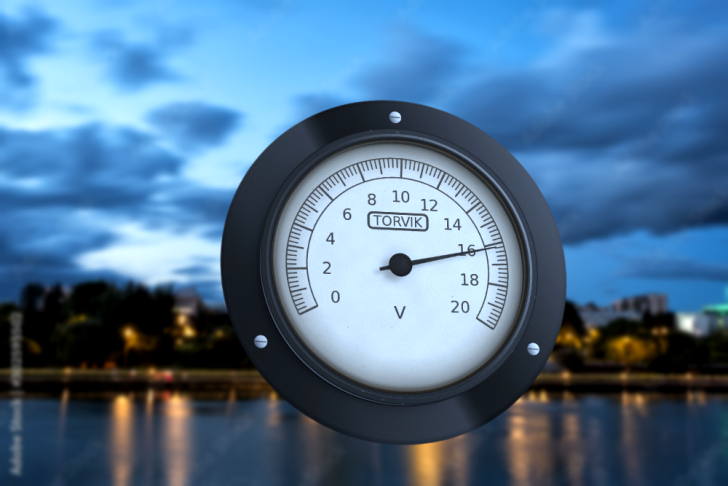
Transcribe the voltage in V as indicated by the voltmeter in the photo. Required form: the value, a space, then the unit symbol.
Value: 16.2 V
